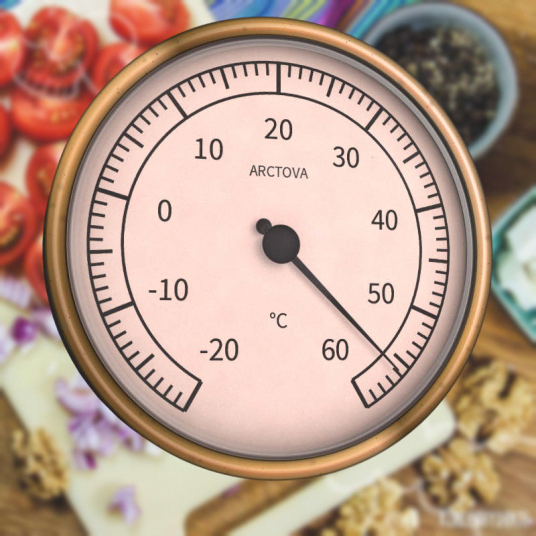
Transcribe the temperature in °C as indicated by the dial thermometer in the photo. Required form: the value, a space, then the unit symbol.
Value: 56 °C
